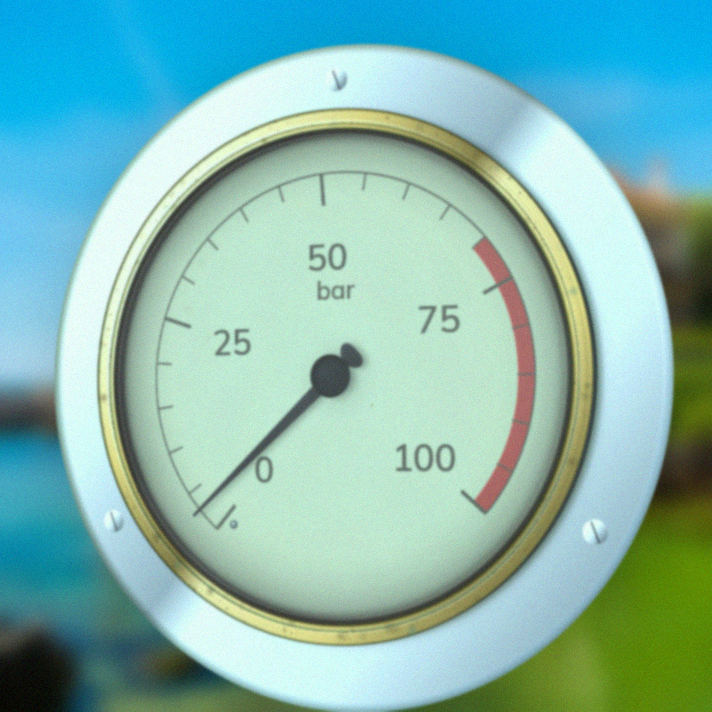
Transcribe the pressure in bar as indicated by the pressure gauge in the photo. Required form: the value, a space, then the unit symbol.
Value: 2.5 bar
